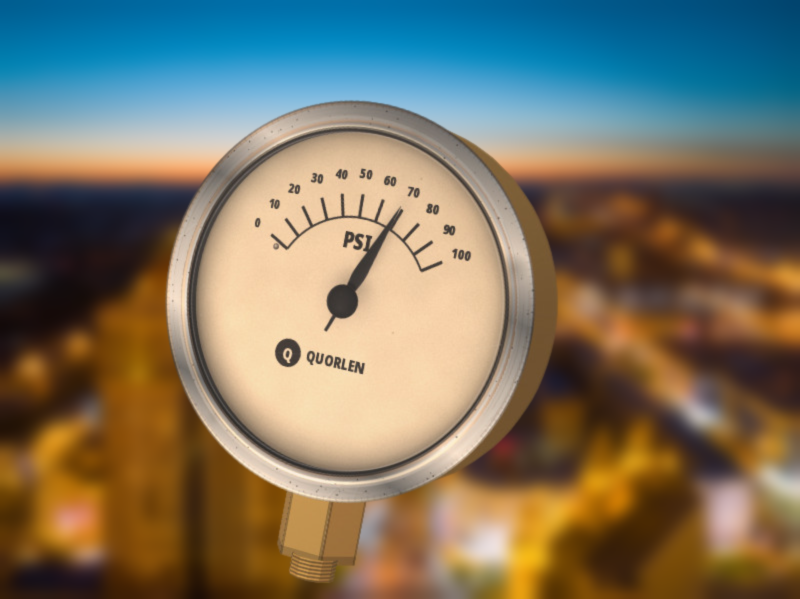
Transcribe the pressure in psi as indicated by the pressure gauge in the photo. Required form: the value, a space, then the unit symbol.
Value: 70 psi
